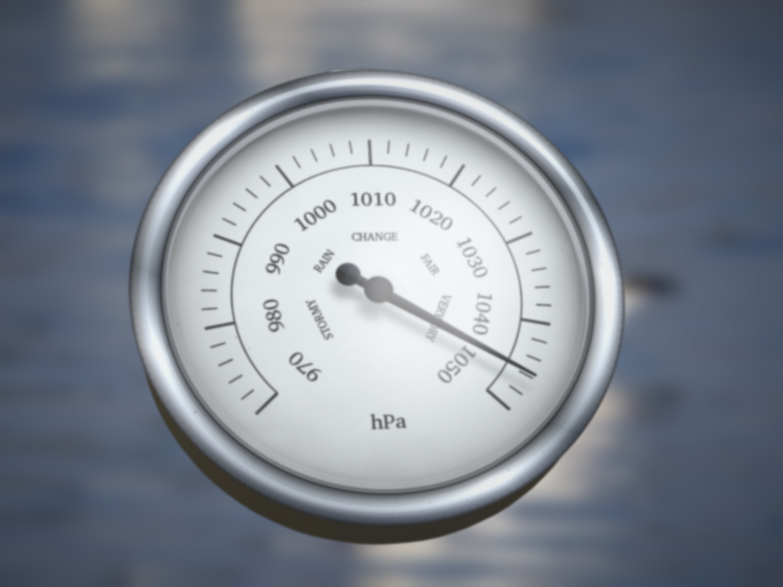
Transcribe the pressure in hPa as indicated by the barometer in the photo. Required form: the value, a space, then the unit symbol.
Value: 1046 hPa
